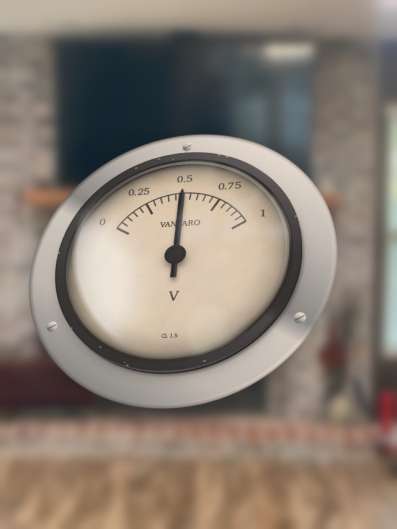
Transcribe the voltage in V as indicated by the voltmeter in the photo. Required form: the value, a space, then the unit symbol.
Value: 0.5 V
